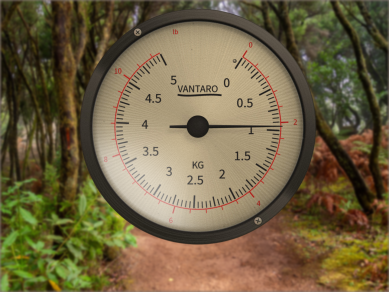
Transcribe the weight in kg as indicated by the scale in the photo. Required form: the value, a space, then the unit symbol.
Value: 0.95 kg
